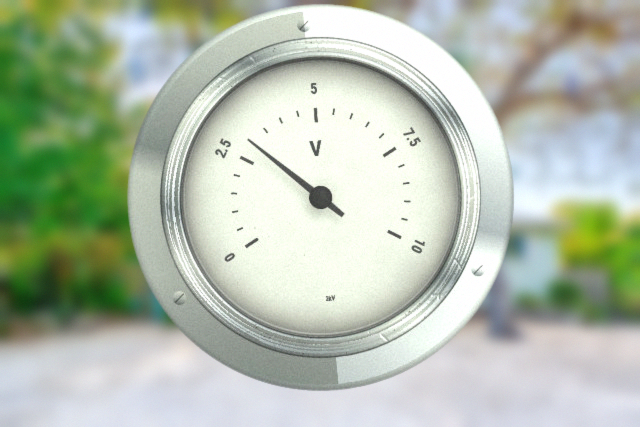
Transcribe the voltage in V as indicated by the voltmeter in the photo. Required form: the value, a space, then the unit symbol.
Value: 3 V
